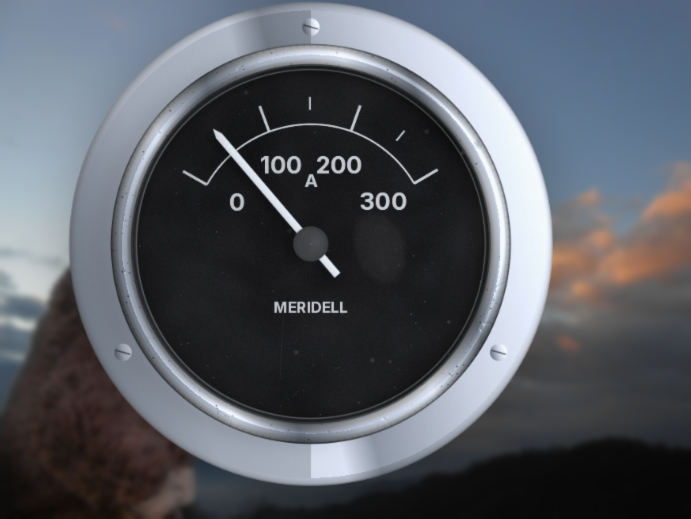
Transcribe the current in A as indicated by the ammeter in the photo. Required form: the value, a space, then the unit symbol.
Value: 50 A
